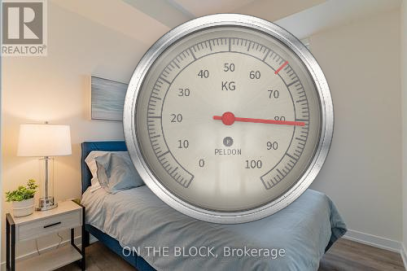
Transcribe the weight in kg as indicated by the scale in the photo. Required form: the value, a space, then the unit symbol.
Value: 81 kg
